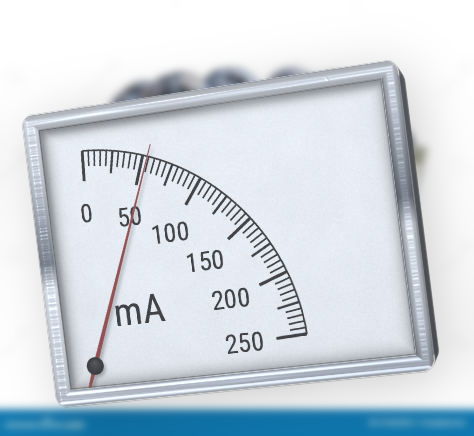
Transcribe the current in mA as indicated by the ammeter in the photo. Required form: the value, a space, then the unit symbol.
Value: 55 mA
